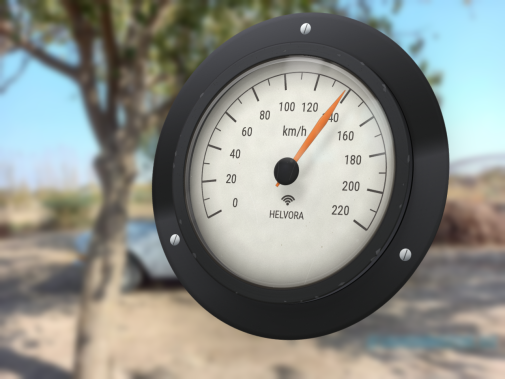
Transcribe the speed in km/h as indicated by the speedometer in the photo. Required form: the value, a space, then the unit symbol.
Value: 140 km/h
